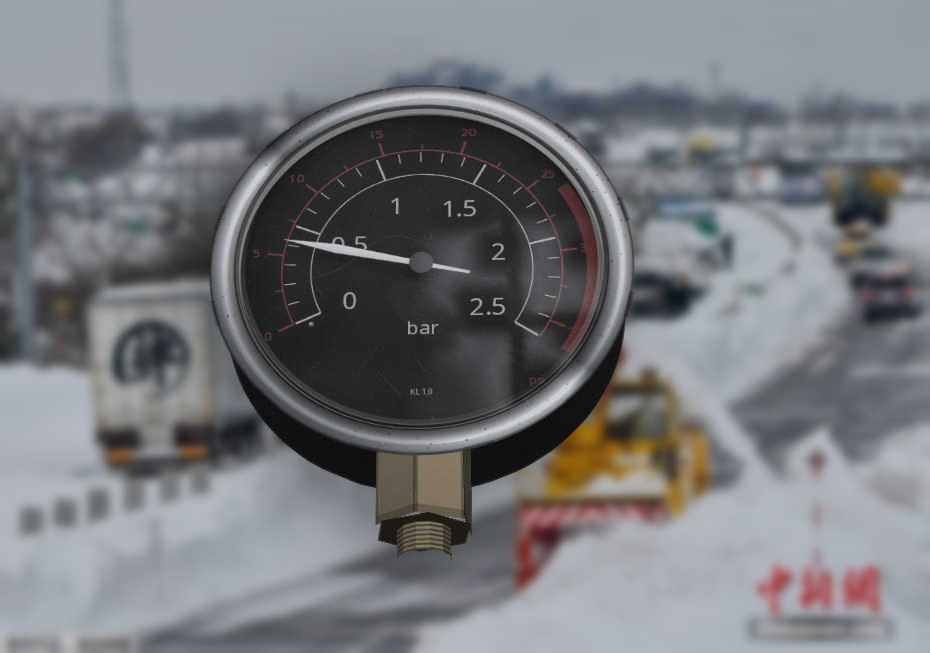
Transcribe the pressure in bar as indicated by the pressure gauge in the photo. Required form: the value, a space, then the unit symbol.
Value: 0.4 bar
